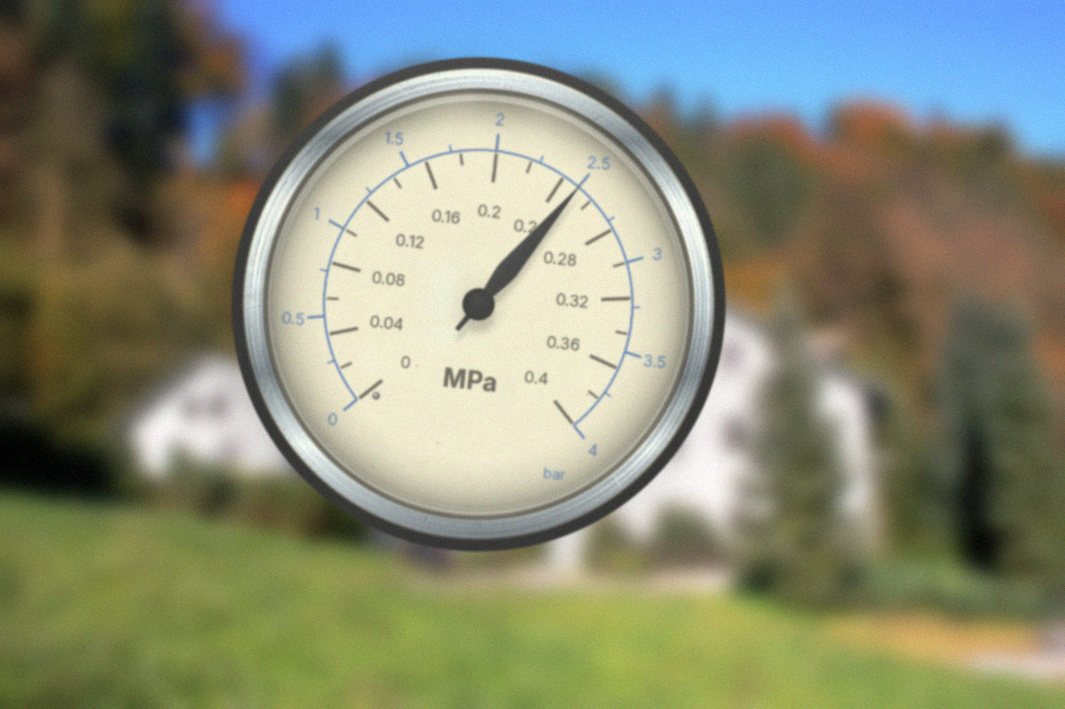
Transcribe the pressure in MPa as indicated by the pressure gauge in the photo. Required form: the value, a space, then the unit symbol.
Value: 0.25 MPa
